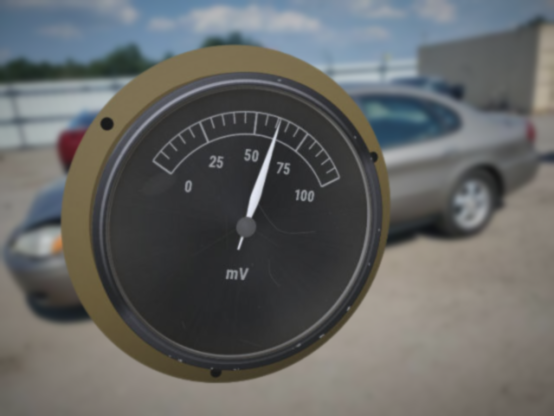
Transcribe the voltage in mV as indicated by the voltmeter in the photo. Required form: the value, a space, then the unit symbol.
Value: 60 mV
